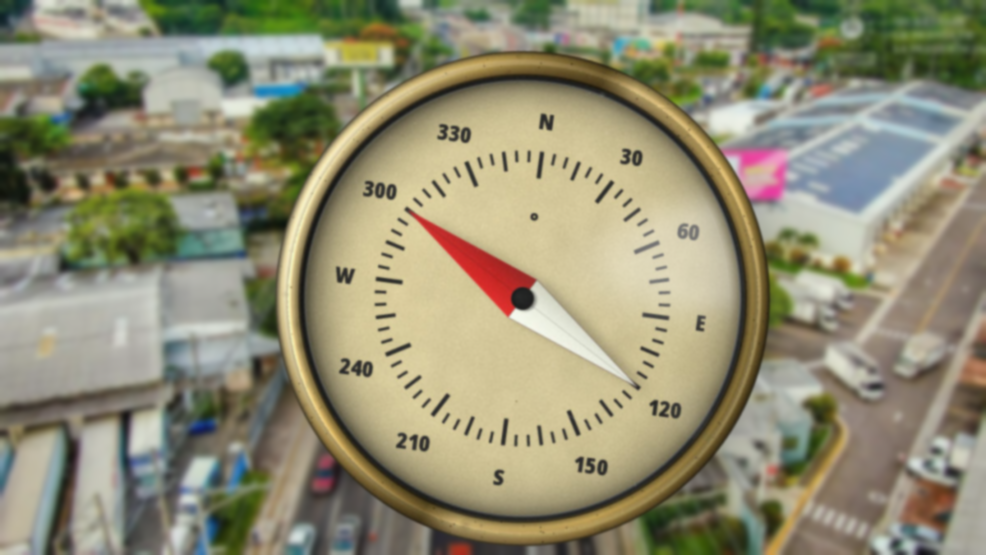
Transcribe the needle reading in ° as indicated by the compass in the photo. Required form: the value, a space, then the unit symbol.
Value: 300 °
